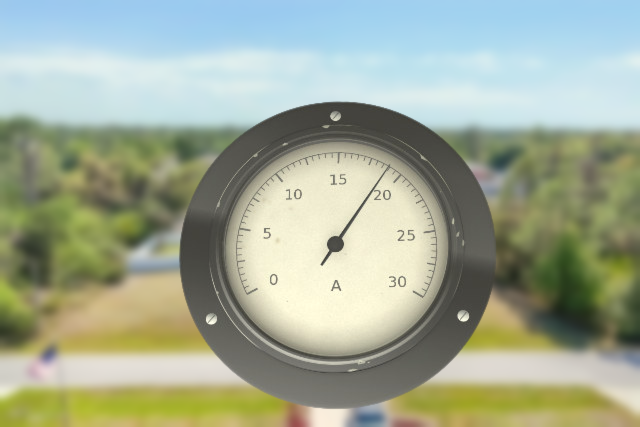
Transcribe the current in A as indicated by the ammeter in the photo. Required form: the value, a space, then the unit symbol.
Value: 19 A
